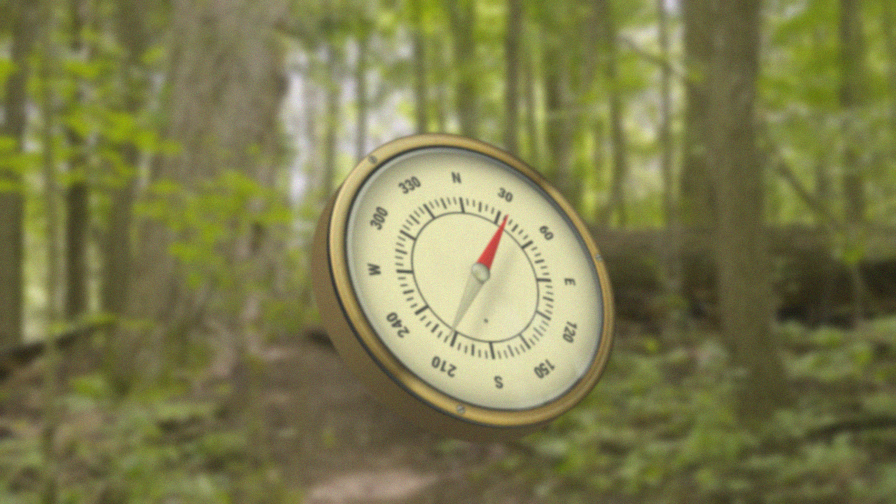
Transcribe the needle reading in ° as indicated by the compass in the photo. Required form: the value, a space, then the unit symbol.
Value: 35 °
